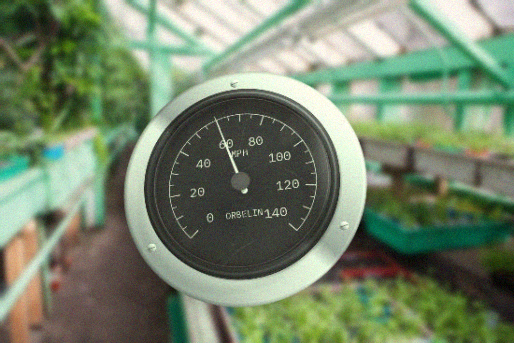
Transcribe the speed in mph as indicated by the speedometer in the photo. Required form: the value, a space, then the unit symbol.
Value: 60 mph
